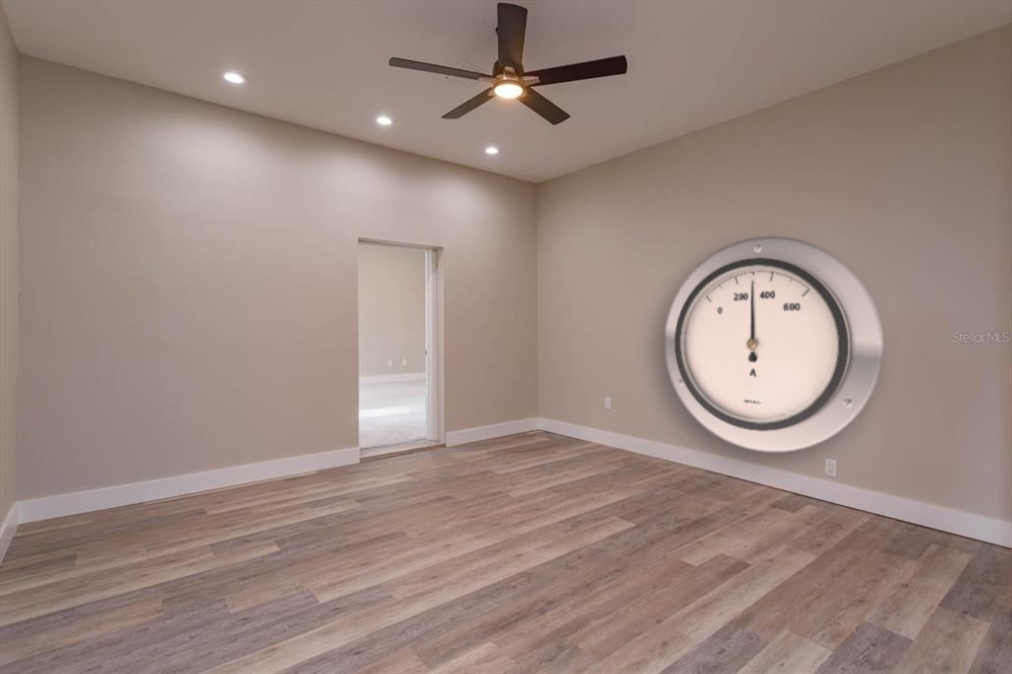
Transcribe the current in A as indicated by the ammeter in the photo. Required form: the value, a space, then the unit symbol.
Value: 300 A
